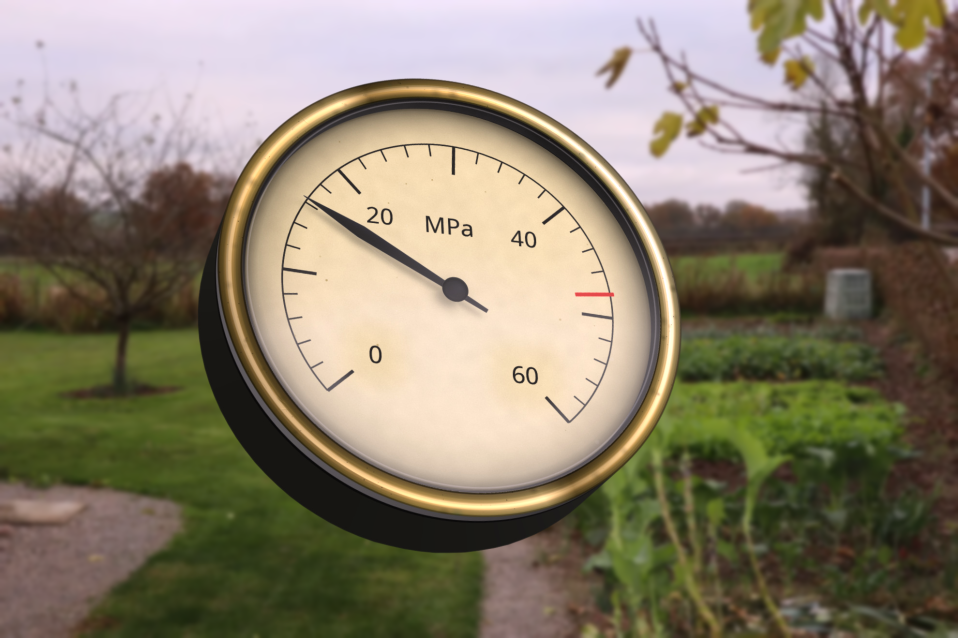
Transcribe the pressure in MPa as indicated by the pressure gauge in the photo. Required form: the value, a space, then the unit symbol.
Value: 16 MPa
